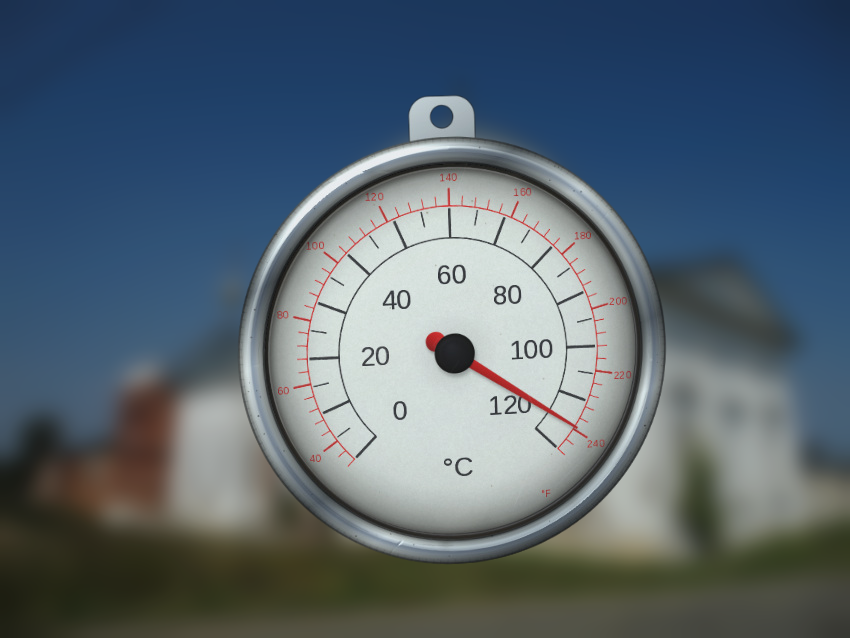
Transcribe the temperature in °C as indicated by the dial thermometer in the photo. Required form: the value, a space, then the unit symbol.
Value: 115 °C
